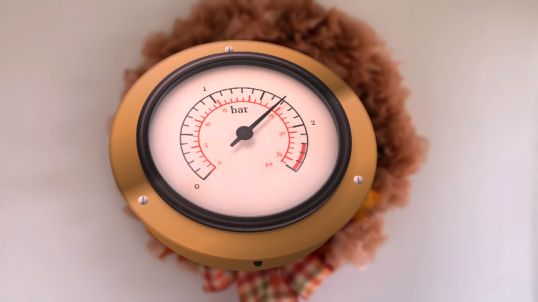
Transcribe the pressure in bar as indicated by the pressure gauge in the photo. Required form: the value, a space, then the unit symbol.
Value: 1.7 bar
